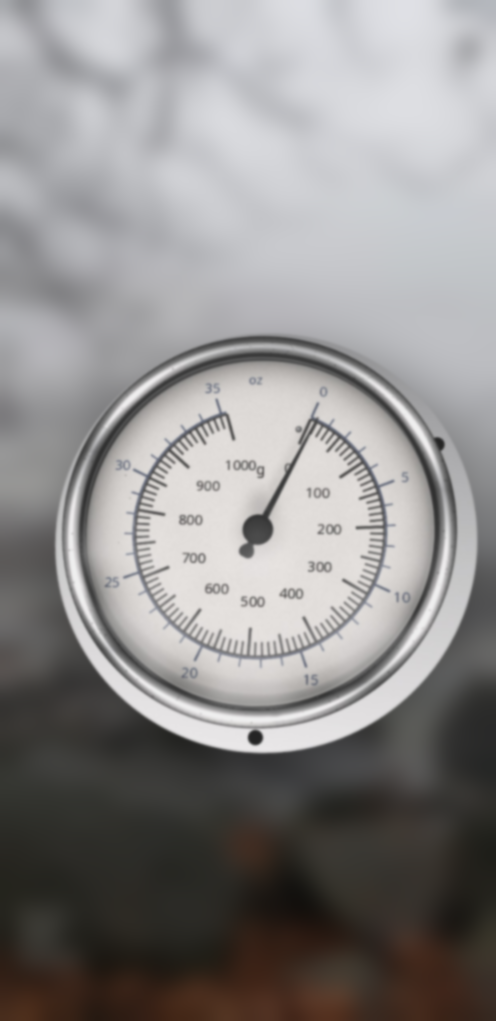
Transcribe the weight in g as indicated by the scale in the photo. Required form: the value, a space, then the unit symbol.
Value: 10 g
